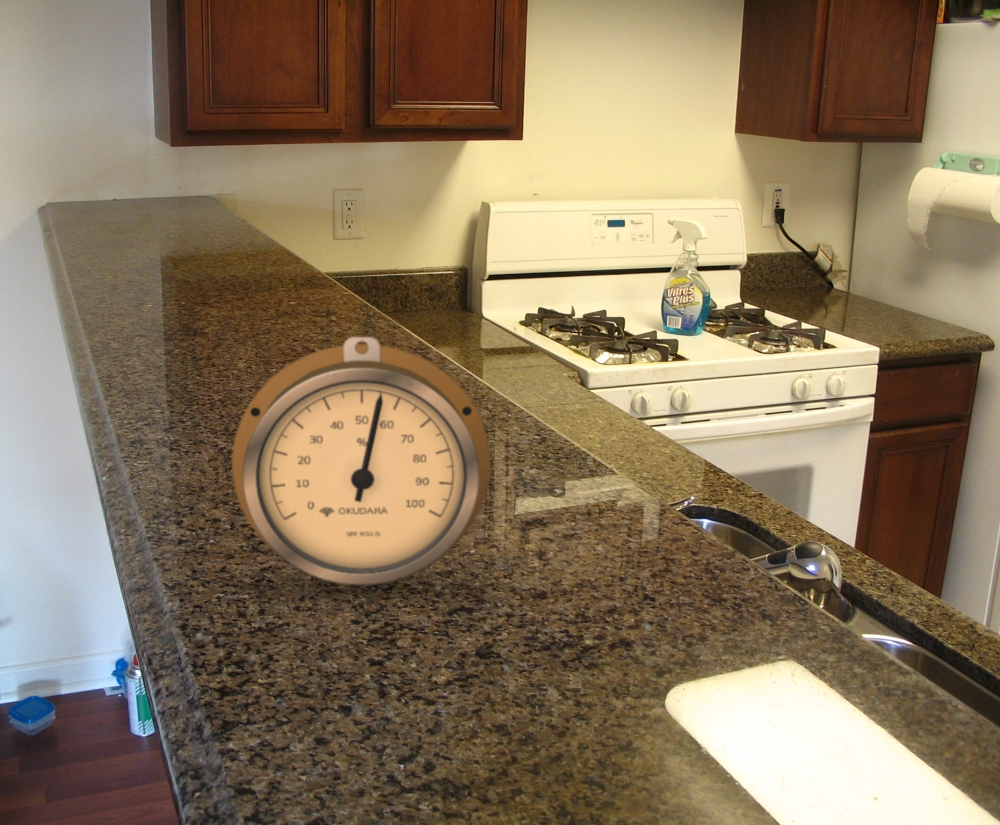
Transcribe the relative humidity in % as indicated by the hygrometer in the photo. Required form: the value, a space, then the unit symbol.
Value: 55 %
